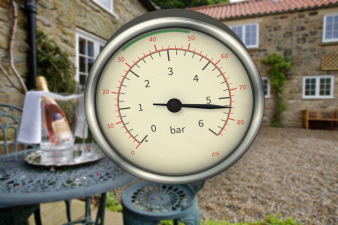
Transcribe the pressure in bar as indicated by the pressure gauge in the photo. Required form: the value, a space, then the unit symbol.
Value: 5.2 bar
